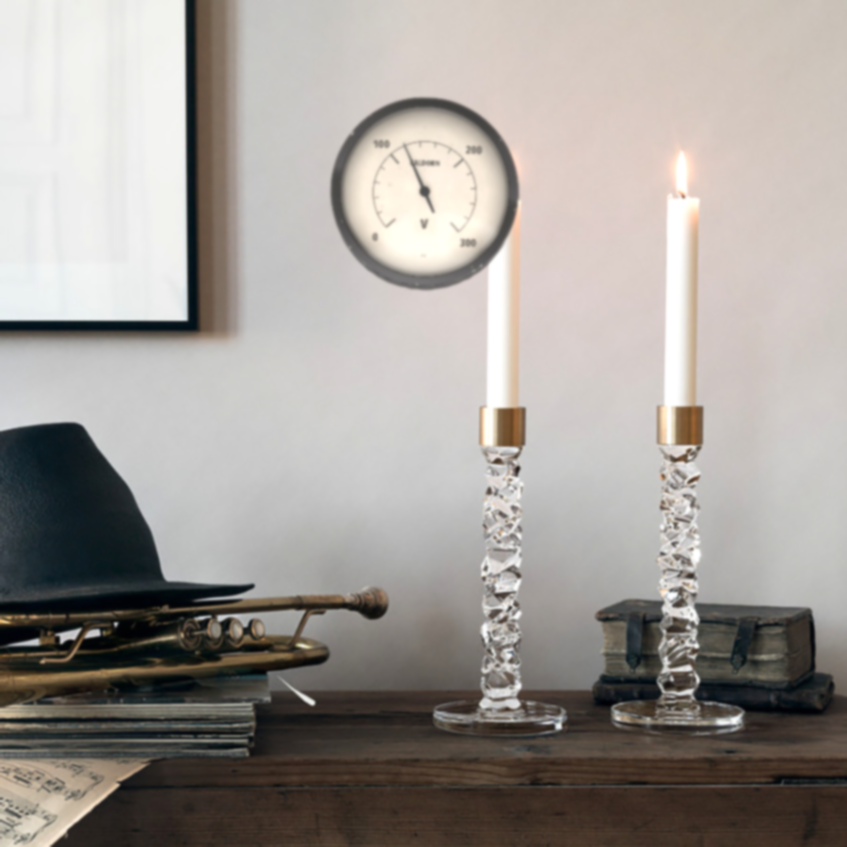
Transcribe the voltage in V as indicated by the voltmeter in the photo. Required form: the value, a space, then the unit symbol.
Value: 120 V
